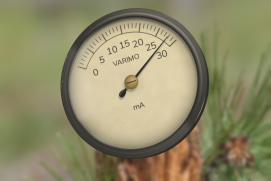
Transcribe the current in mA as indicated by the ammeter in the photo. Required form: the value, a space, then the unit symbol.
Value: 28 mA
